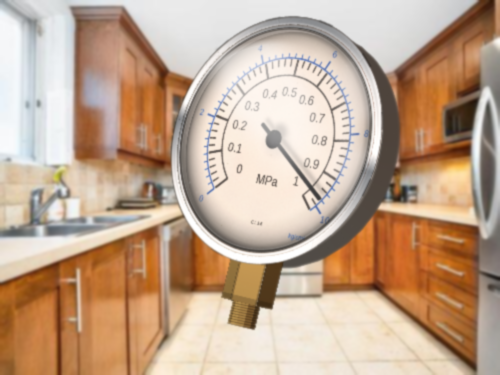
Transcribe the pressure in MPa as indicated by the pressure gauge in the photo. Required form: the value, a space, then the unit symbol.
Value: 0.96 MPa
